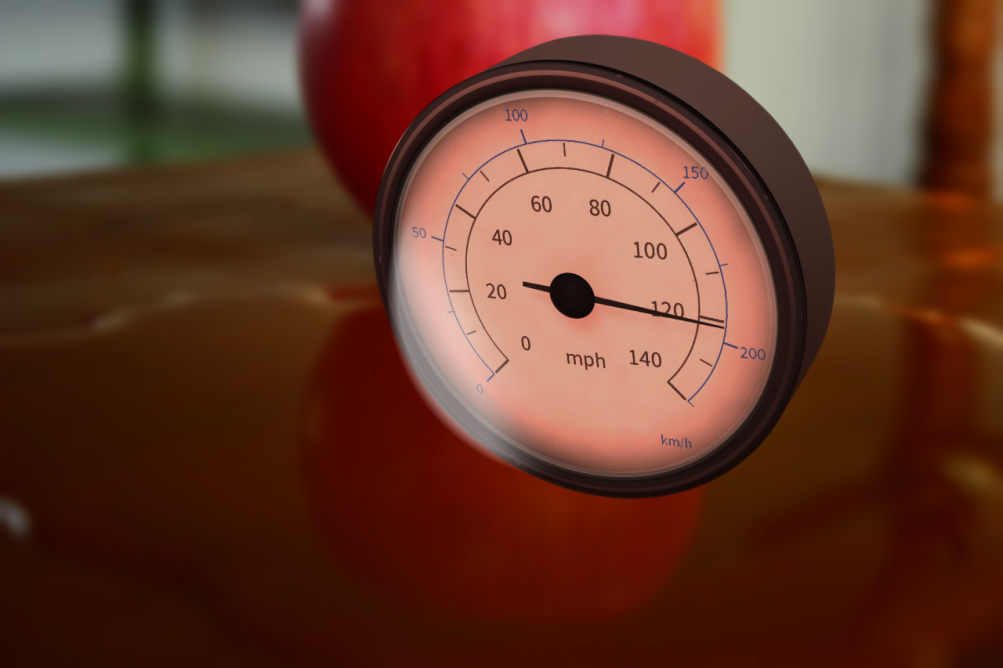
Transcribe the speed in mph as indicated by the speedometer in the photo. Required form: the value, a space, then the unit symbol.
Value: 120 mph
